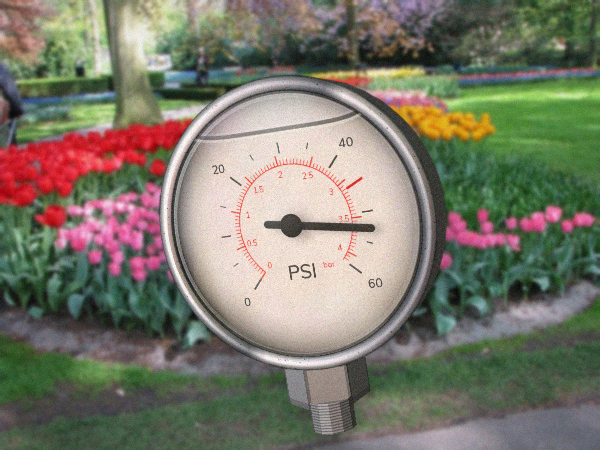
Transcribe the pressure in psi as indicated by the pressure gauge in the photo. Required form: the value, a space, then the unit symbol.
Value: 52.5 psi
